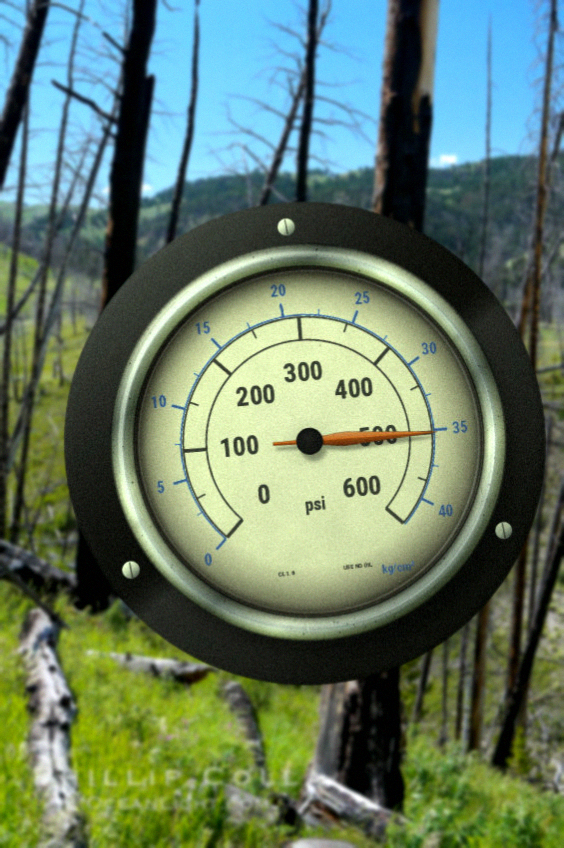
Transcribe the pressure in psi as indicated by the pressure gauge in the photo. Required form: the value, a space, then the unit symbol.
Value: 500 psi
